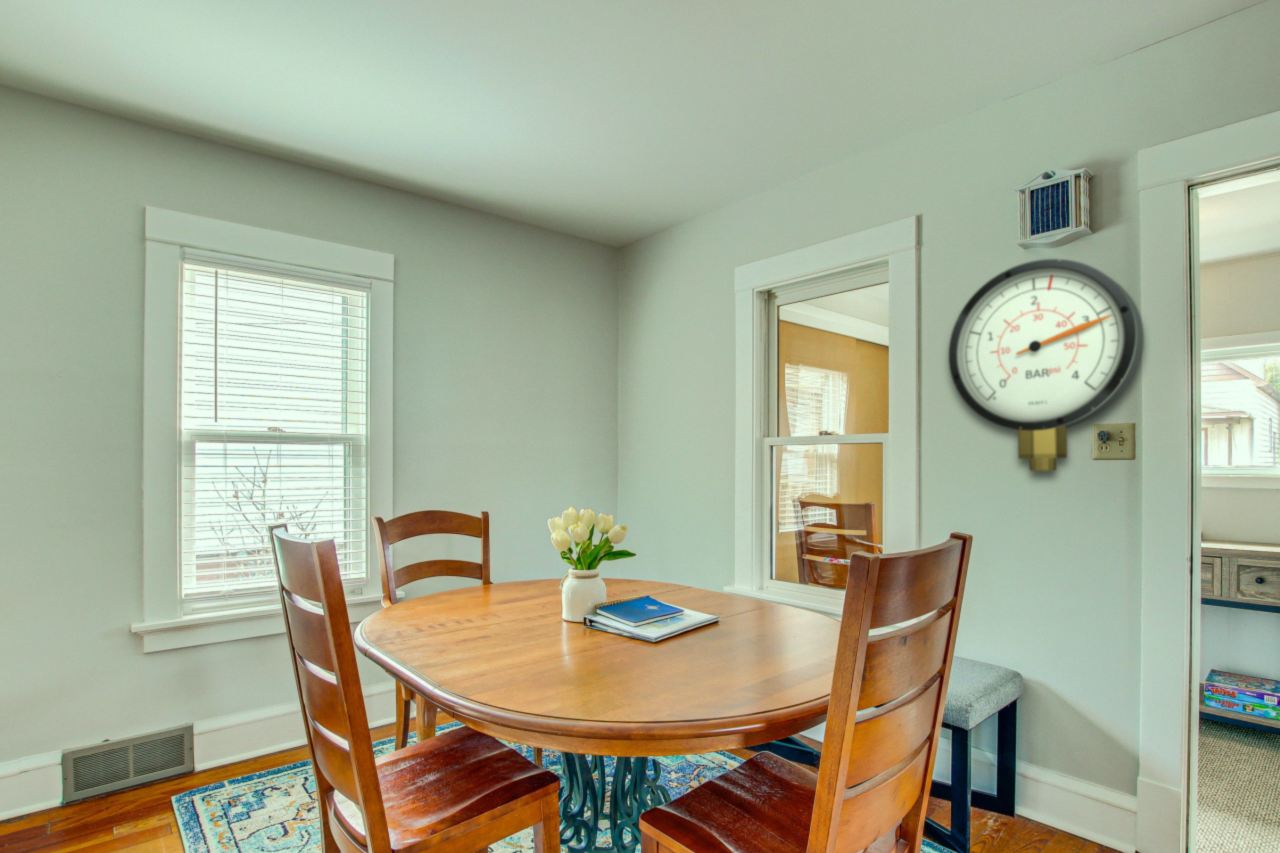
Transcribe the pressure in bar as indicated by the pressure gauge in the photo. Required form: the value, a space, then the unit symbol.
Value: 3.1 bar
